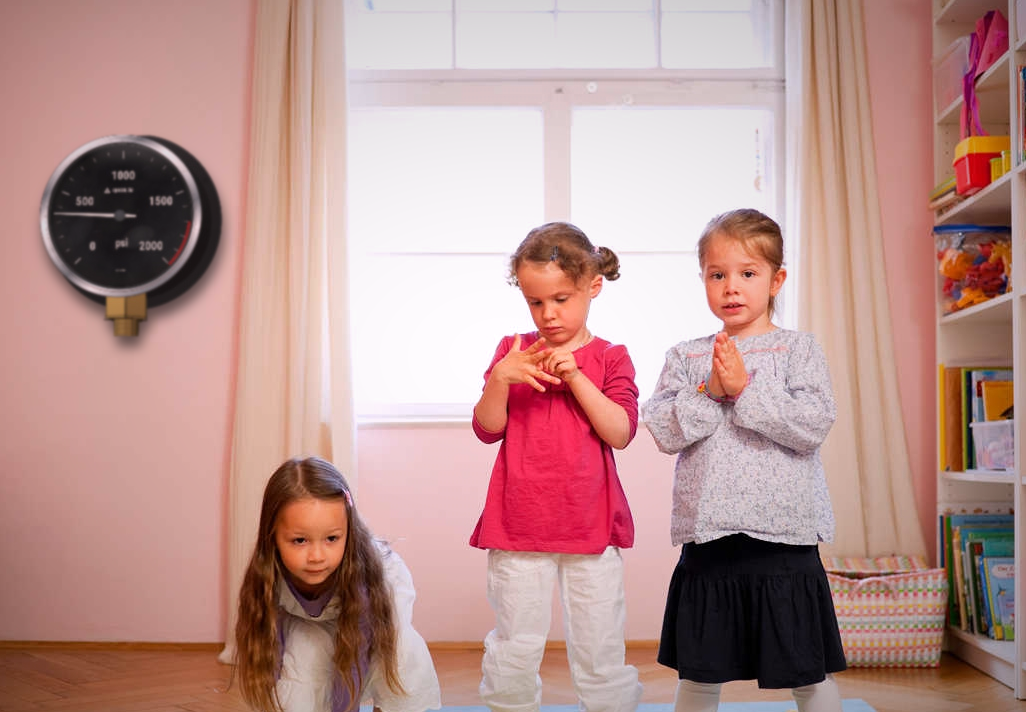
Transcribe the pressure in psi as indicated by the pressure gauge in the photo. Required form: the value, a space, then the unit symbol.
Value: 350 psi
